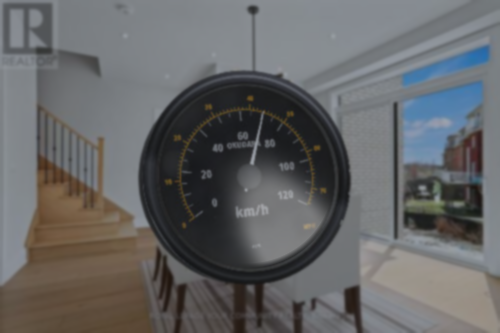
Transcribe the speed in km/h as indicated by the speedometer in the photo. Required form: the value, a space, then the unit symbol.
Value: 70 km/h
